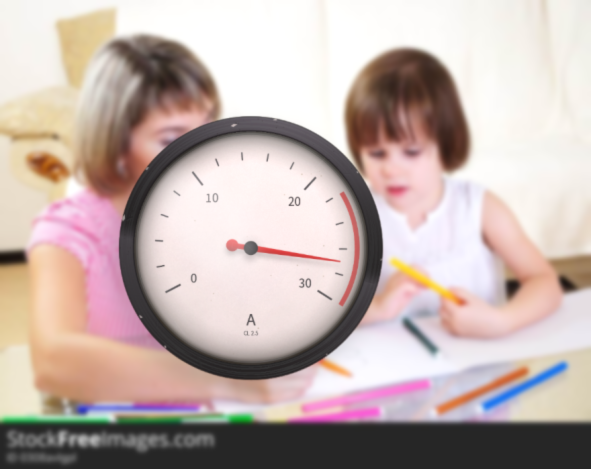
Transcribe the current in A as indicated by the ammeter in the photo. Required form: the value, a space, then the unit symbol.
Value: 27 A
